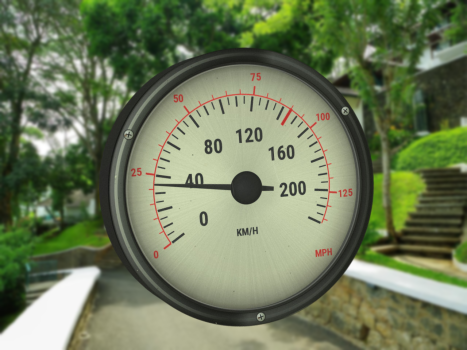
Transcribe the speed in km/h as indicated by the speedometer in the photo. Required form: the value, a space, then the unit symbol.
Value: 35 km/h
